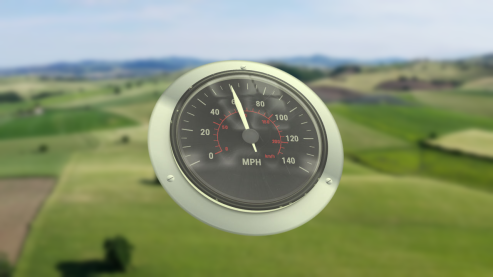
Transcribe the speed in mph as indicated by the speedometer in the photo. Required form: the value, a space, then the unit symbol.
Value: 60 mph
